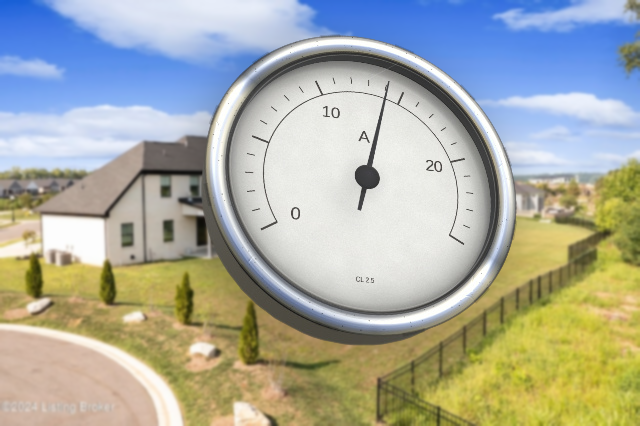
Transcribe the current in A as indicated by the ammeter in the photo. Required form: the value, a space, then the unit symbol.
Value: 14 A
